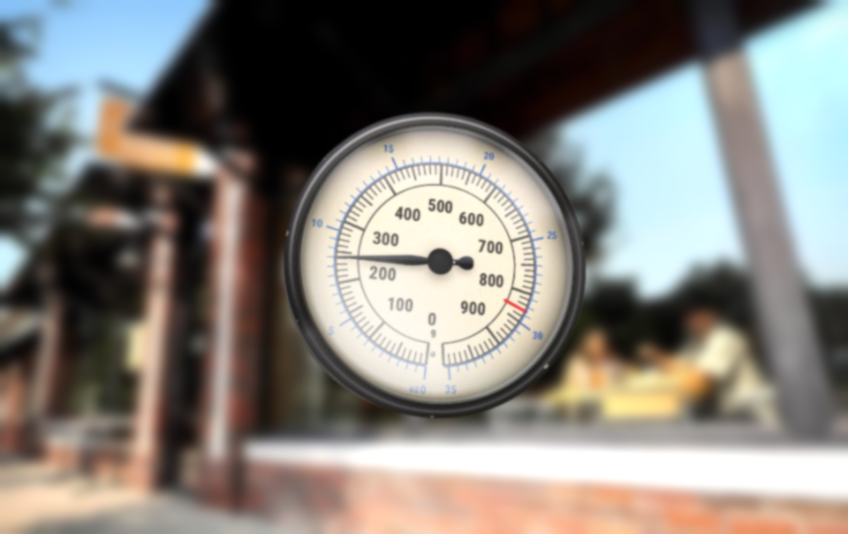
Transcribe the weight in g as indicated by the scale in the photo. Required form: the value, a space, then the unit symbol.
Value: 240 g
